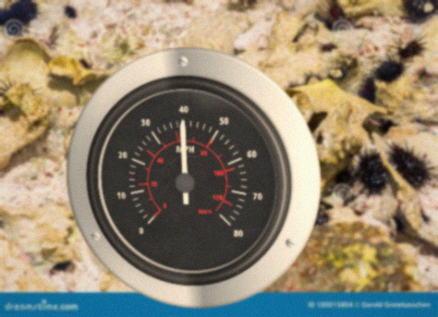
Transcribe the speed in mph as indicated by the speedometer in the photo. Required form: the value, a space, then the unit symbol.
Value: 40 mph
